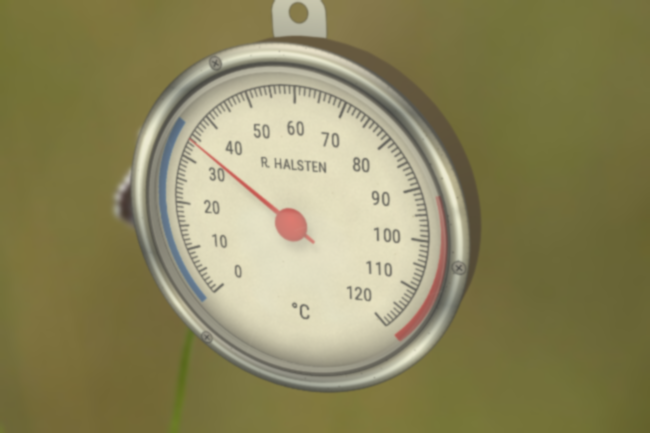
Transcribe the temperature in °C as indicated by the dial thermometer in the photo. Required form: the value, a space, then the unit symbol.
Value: 35 °C
